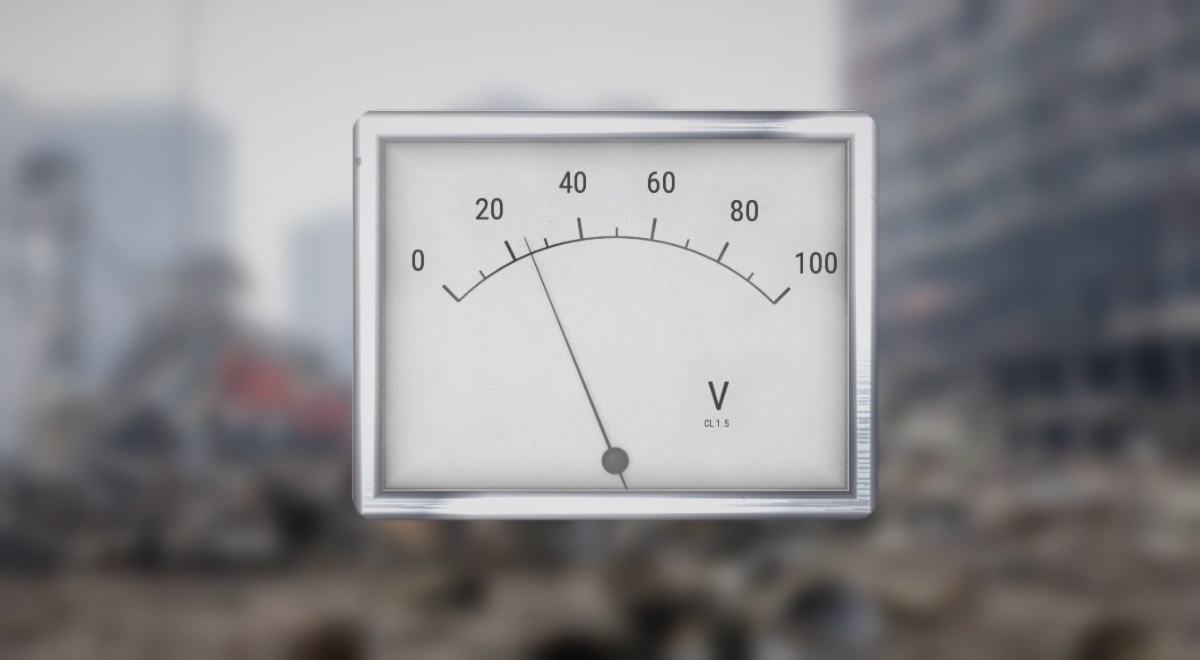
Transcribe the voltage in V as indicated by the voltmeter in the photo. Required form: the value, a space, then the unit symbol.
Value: 25 V
